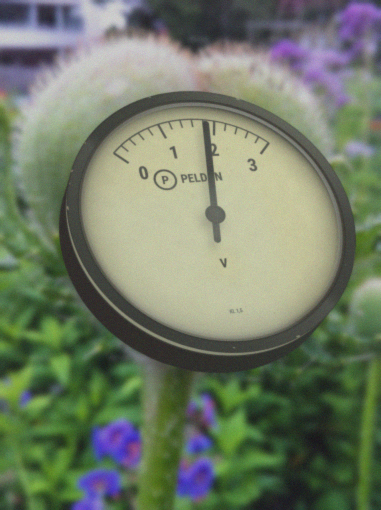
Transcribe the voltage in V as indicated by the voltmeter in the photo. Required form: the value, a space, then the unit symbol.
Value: 1.8 V
